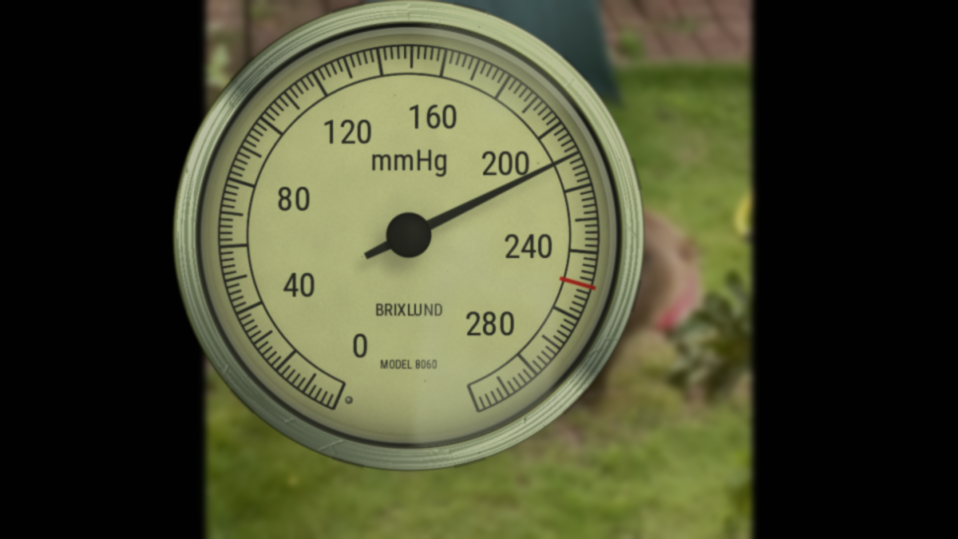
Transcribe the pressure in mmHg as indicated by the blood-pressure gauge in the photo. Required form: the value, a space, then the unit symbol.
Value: 210 mmHg
